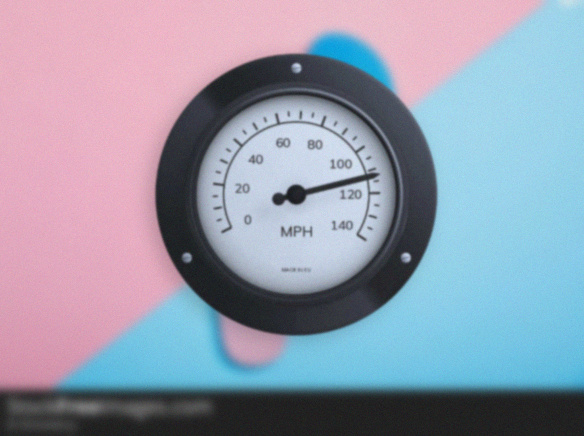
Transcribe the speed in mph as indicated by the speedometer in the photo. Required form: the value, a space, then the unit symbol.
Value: 112.5 mph
